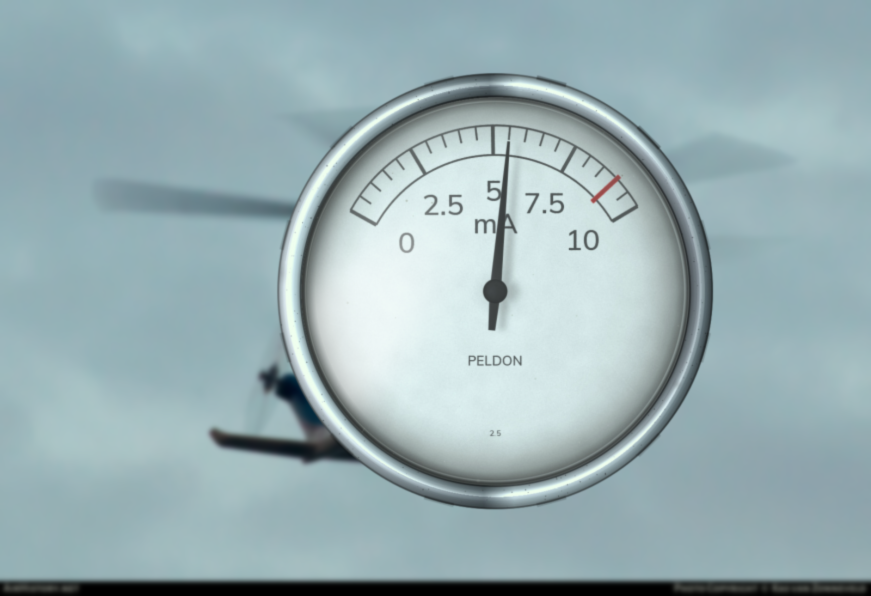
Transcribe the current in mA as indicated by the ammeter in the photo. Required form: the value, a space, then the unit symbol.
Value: 5.5 mA
